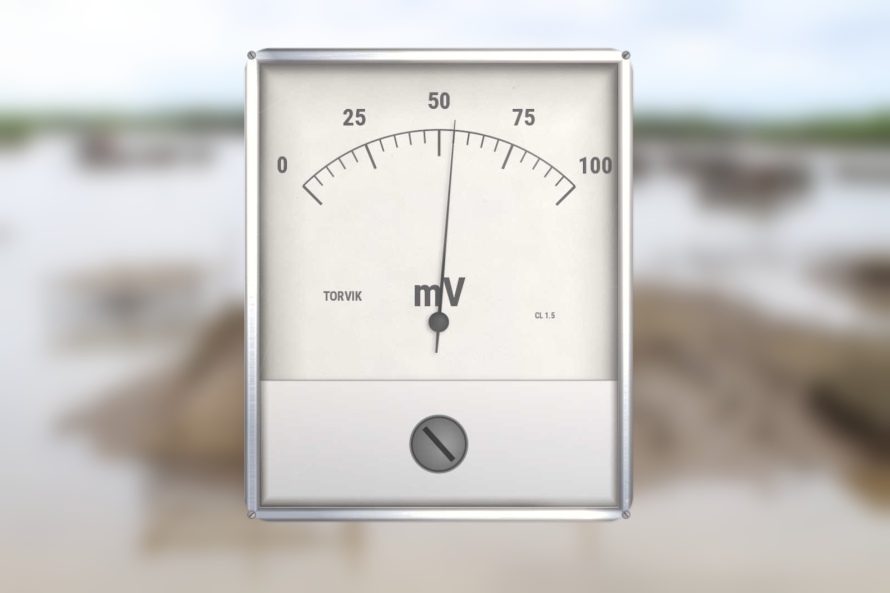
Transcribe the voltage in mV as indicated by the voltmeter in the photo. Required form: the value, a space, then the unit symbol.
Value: 55 mV
